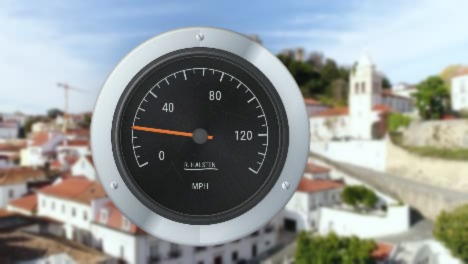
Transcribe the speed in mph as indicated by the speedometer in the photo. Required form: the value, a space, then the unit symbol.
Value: 20 mph
